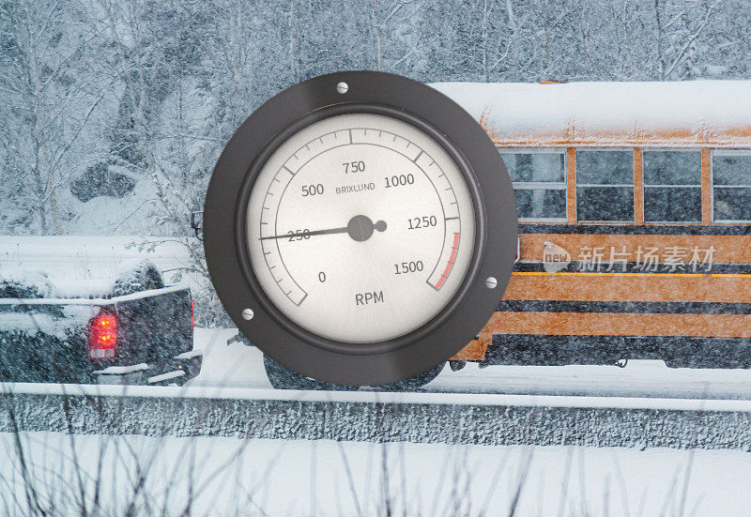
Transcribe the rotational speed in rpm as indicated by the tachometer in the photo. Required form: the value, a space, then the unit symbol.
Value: 250 rpm
